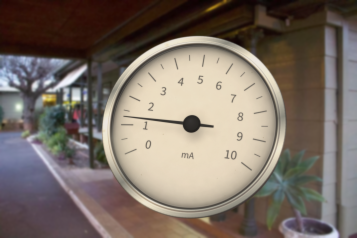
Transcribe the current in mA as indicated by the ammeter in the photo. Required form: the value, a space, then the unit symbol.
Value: 1.25 mA
